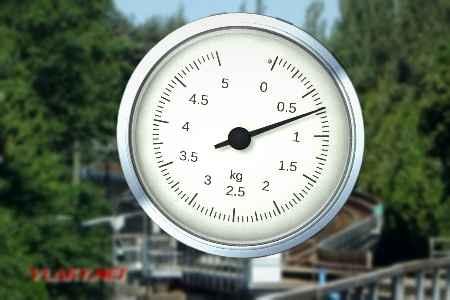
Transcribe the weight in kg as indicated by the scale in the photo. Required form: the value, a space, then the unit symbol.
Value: 0.7 kg
